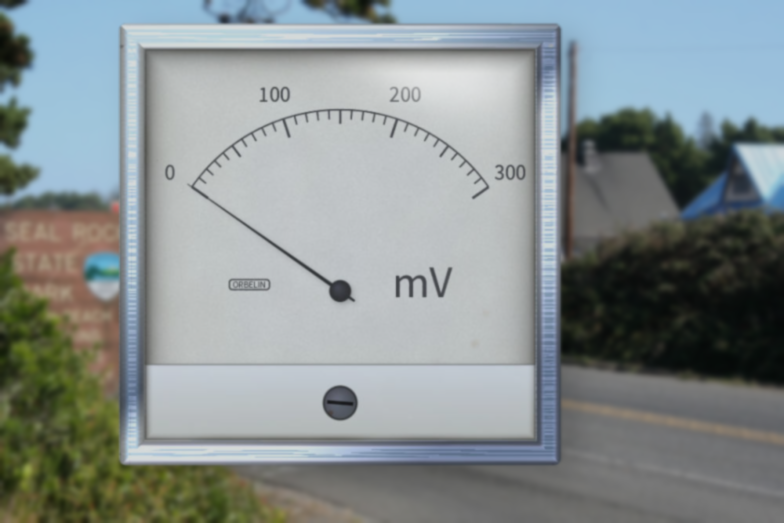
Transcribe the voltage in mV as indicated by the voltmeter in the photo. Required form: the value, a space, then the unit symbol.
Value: 0 mV
